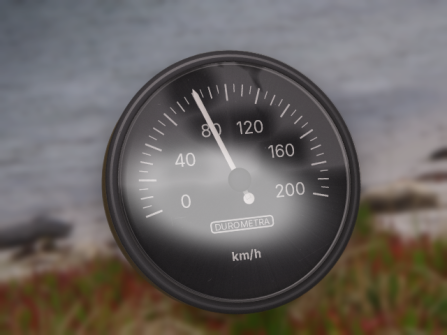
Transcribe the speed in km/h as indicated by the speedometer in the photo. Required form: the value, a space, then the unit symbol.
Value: 80 km/h
